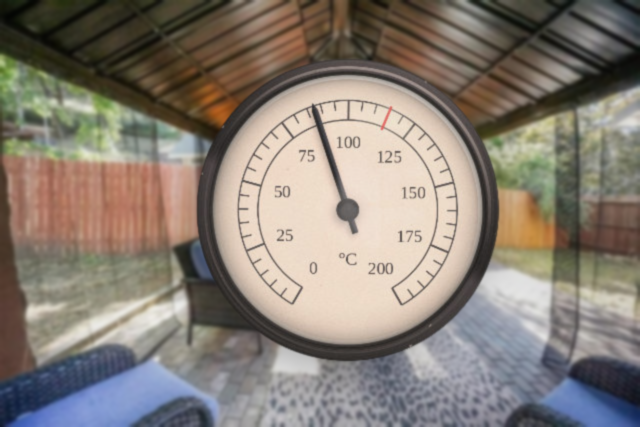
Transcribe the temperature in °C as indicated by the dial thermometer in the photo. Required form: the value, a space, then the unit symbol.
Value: 87.5 °C
